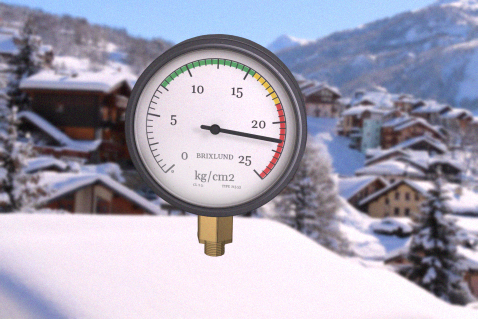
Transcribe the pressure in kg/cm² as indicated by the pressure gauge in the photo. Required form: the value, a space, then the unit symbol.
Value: 21.5 kg/cm²
